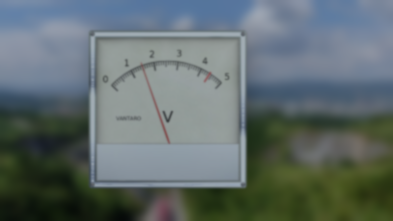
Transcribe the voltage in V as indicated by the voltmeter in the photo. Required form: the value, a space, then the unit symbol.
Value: 1.5 V
